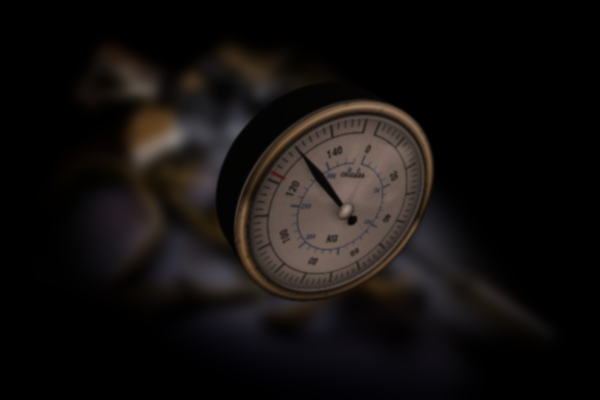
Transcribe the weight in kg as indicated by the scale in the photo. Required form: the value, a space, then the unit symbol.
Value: 130 kg
